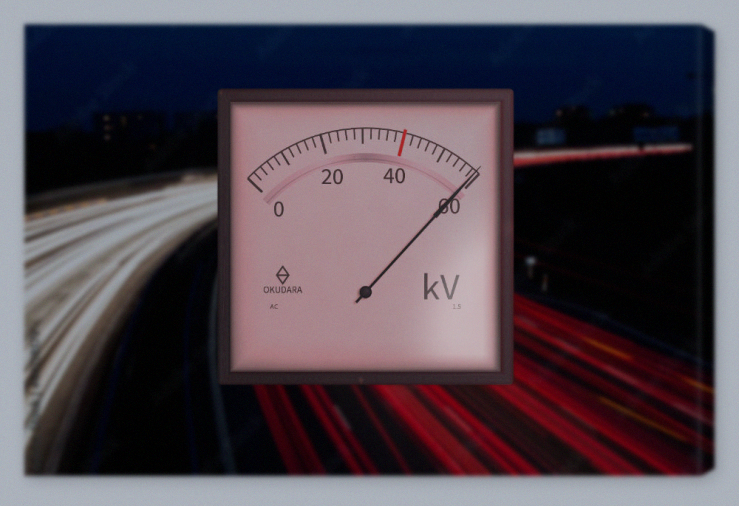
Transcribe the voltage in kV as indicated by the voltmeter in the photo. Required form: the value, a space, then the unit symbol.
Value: 59 kV
